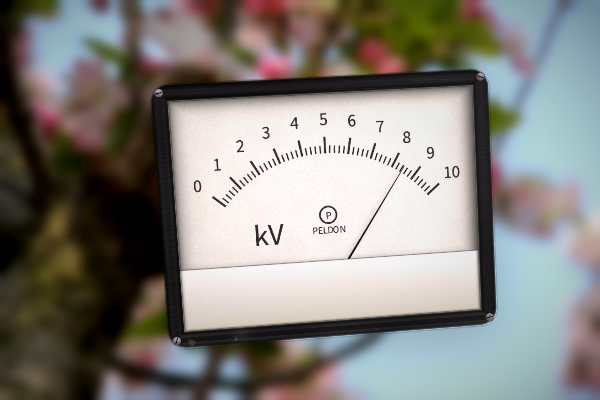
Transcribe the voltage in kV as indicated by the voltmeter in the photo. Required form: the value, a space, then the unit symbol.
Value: 8.4 kV
